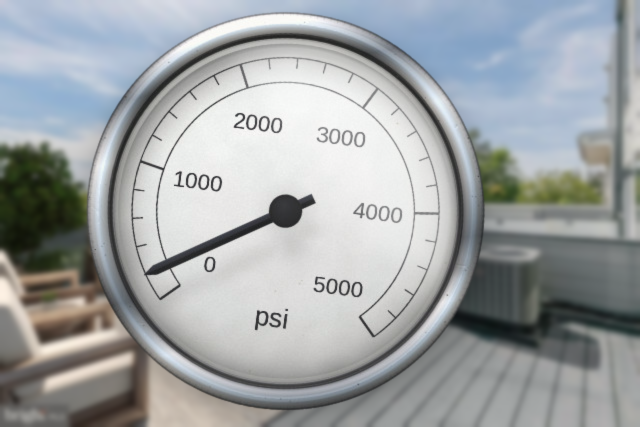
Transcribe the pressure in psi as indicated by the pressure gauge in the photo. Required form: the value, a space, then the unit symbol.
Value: 200 psi
